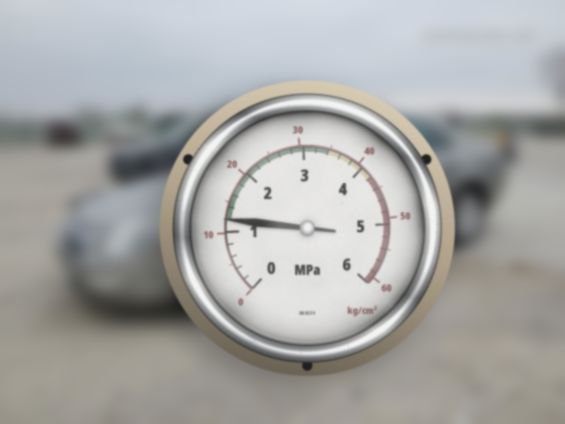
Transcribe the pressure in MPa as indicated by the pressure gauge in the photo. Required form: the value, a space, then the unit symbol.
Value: 1.2 MPa
